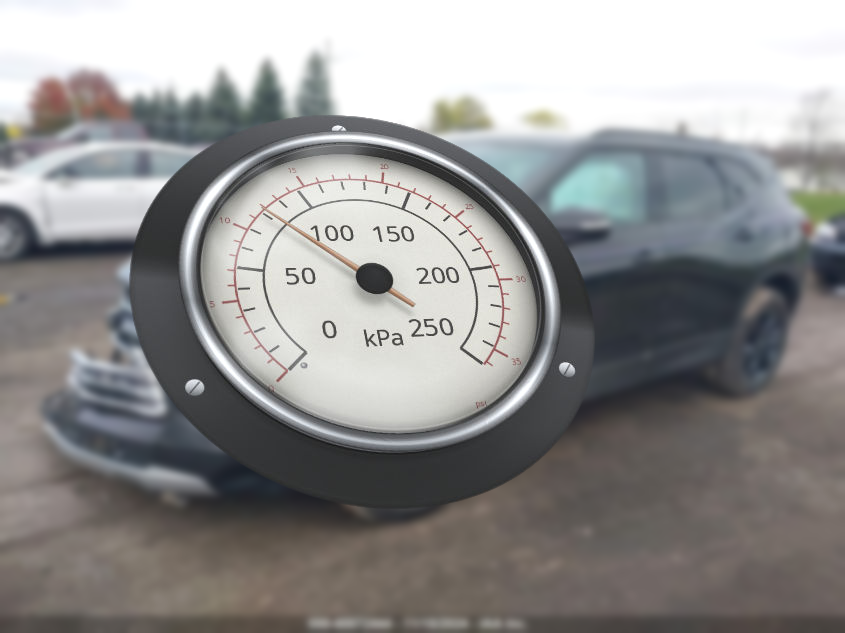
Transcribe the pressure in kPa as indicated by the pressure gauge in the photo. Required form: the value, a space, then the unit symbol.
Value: 80 kPa
